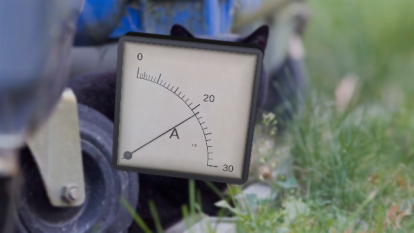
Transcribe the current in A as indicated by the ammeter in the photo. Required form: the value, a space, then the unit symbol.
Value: 21 A
